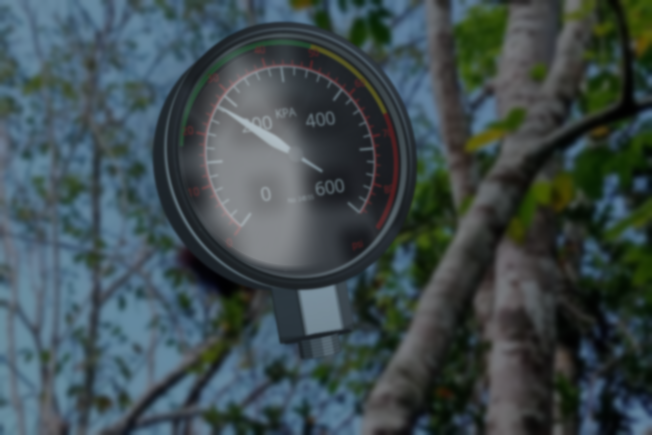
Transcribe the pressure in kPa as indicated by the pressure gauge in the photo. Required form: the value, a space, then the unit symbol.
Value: 180 kPa
